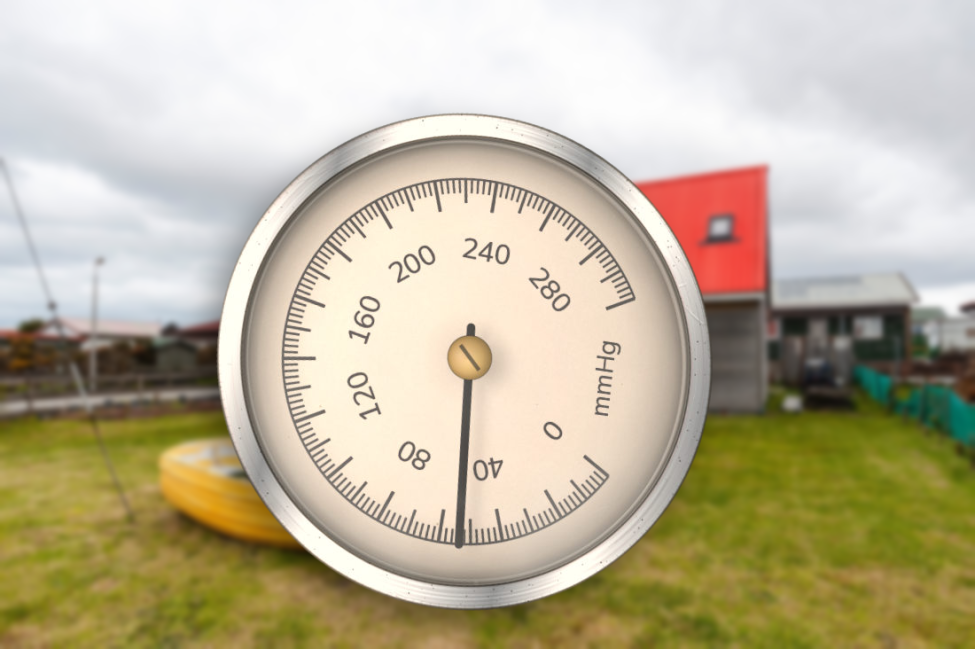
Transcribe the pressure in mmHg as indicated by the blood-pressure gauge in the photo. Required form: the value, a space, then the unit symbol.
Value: 54 mmHg
